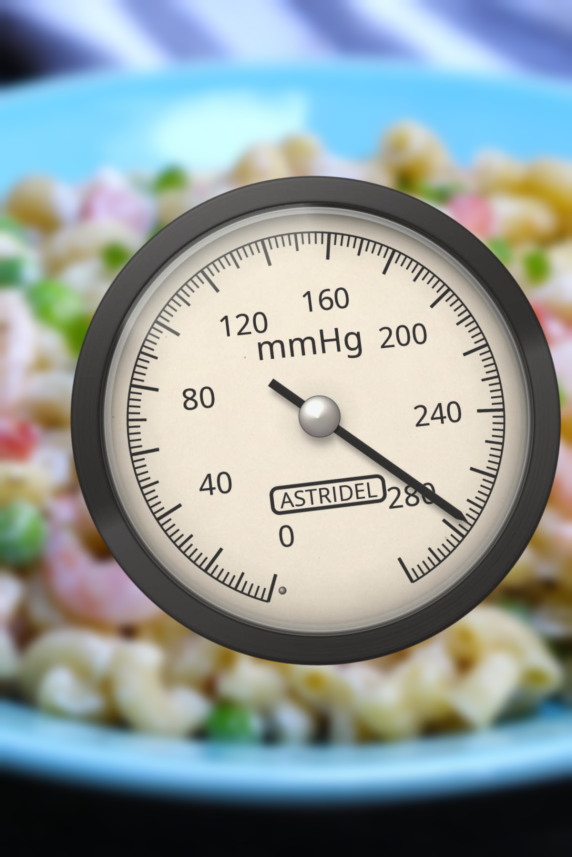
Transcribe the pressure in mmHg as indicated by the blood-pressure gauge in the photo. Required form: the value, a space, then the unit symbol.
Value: 276 mmHg
